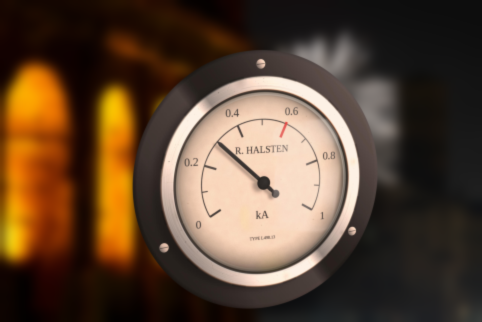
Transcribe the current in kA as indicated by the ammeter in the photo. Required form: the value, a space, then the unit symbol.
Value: 0.3 kA
